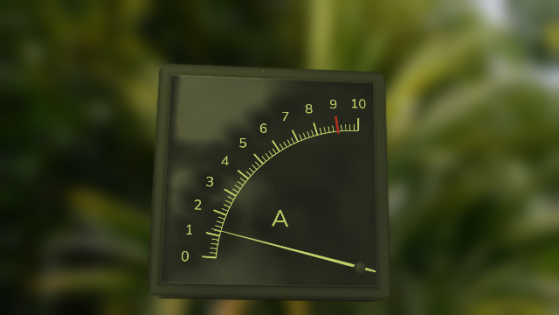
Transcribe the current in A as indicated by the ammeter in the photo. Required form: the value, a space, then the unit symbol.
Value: 1.2 A
